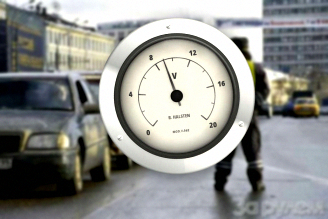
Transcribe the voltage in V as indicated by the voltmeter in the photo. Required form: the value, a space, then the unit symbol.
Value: 9 V
